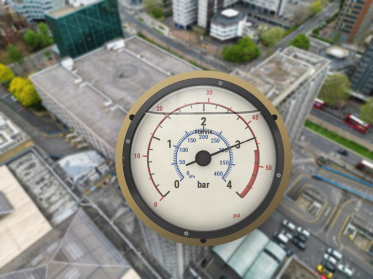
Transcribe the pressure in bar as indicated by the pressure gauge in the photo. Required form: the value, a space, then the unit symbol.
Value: 3 bar
